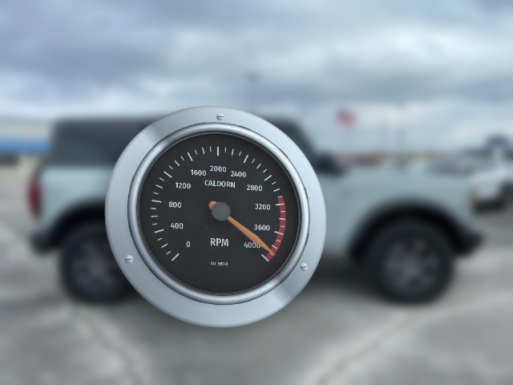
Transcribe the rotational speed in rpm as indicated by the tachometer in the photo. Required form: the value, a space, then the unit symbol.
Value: 3900 rpm
